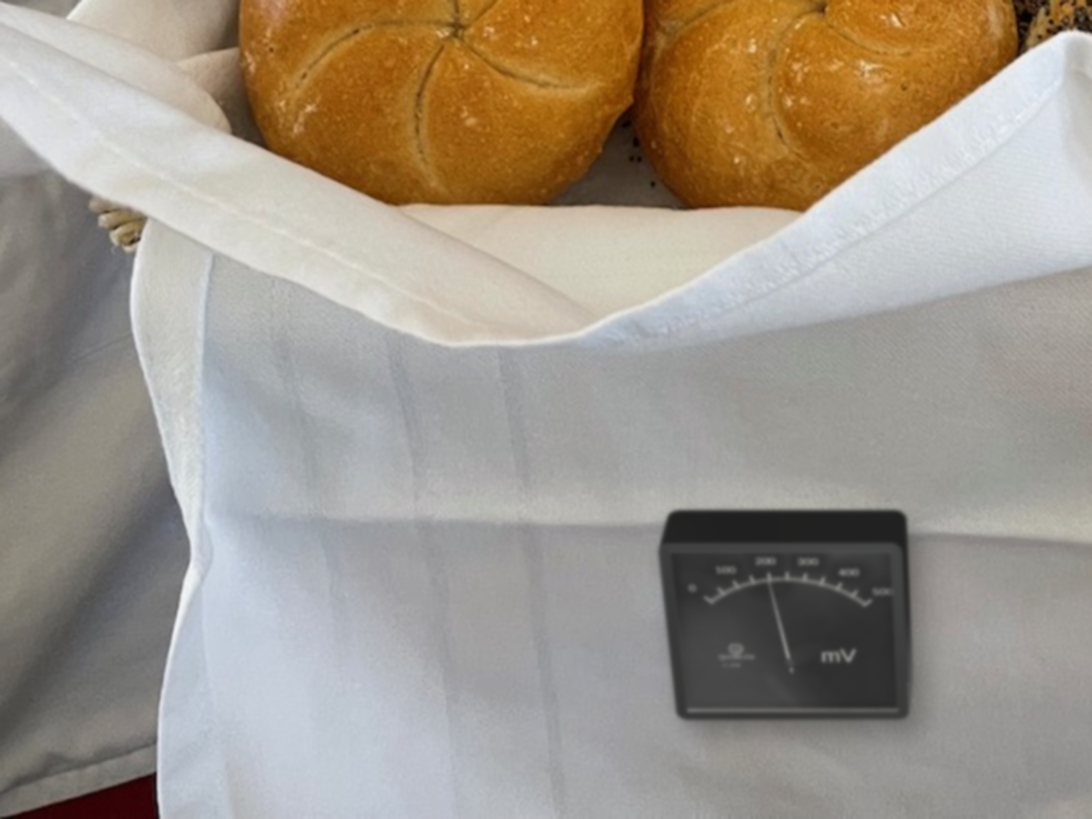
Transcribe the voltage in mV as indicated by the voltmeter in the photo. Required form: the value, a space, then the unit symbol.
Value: 200 mV
